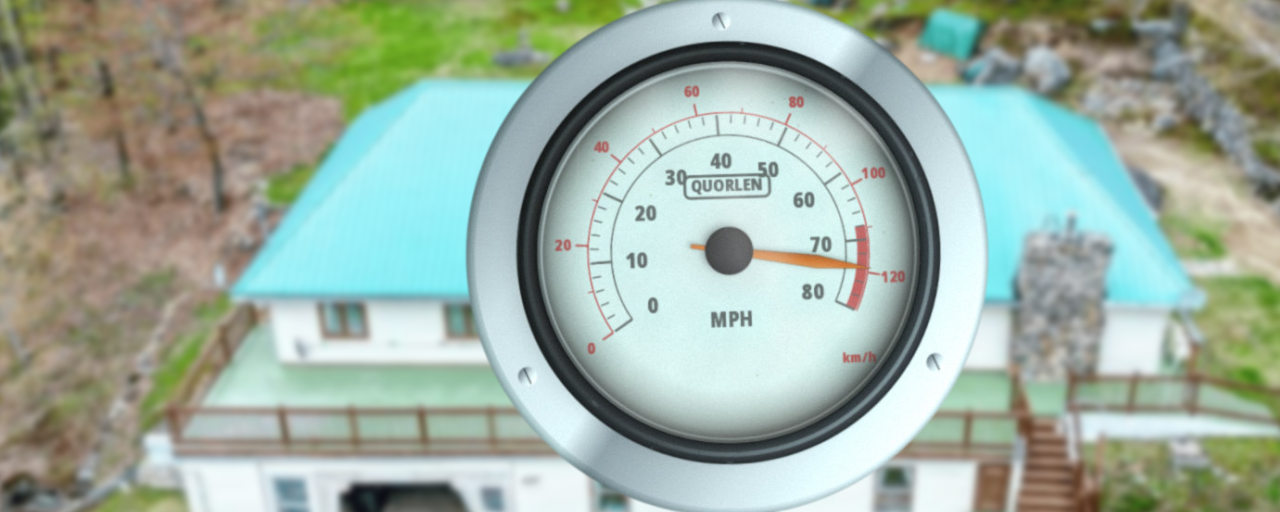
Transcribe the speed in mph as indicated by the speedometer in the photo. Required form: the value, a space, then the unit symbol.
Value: 74 mph
